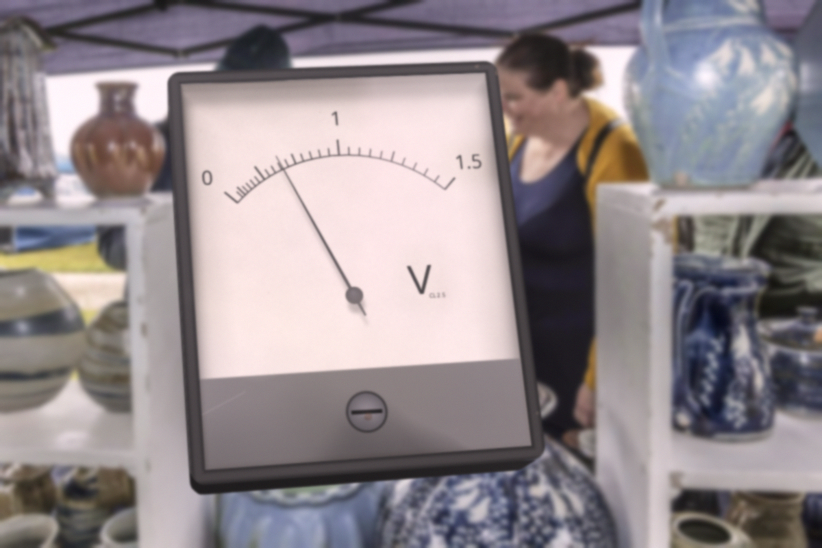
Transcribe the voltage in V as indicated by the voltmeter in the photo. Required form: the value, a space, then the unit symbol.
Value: 0.65 V
